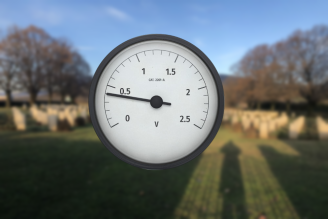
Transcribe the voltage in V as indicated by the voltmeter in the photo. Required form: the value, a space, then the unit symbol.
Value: 0.4 V
